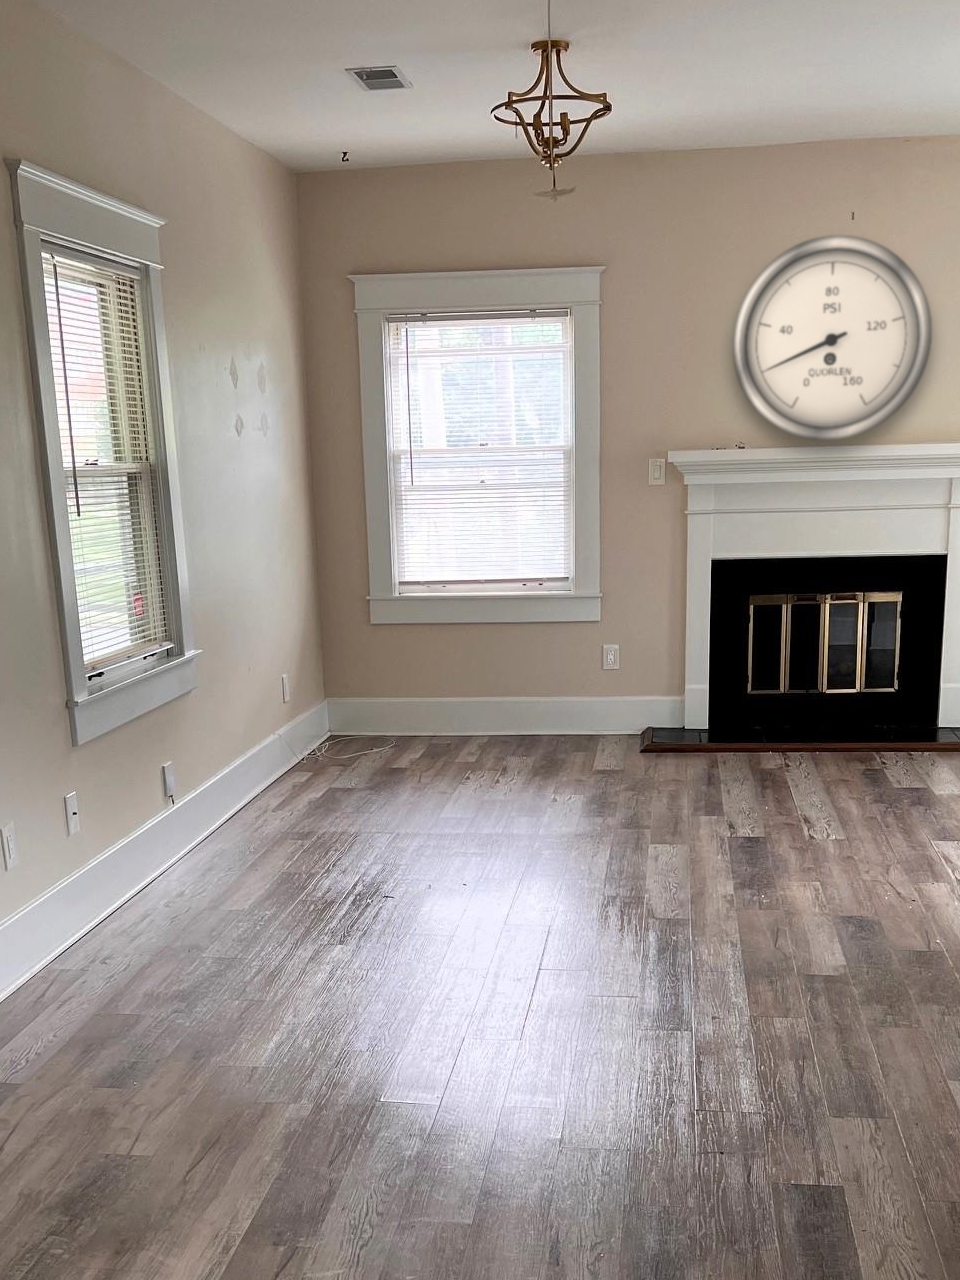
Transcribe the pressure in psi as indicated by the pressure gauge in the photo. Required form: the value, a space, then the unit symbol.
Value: 20 psi
